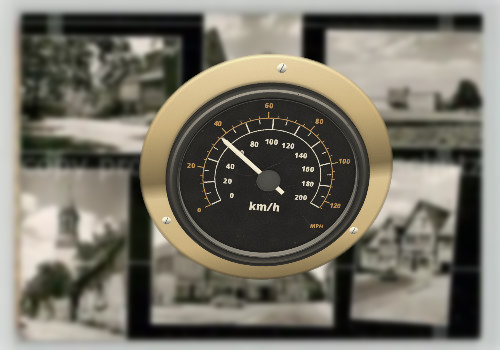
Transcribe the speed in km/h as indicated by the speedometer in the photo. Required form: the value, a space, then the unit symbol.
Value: 60 km/h
